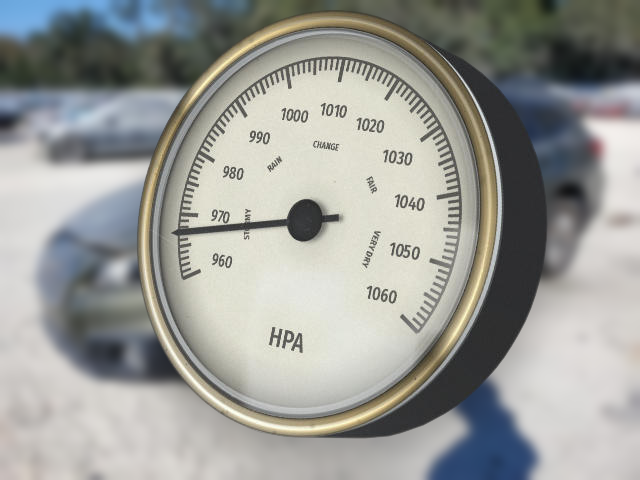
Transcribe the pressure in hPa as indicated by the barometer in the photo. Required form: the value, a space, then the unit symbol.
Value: 967 hPa
